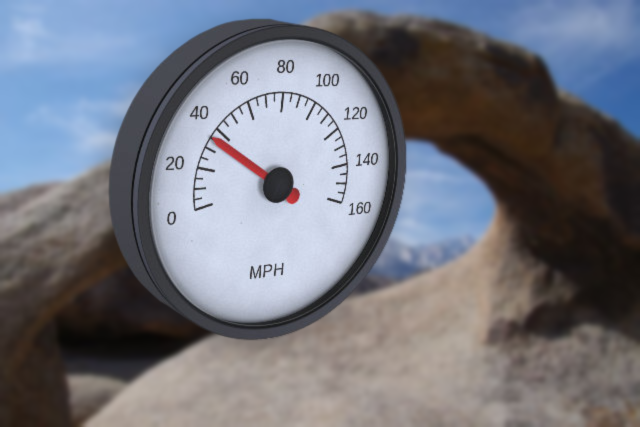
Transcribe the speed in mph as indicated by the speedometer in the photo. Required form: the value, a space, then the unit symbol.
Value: 35 mph
